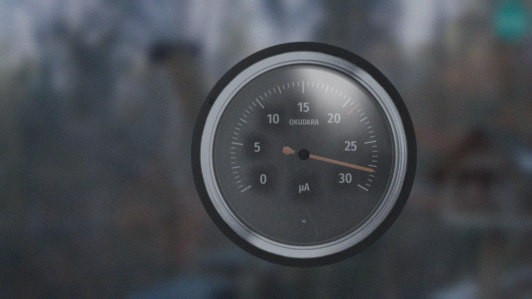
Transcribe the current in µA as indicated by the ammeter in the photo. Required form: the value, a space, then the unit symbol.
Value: 28 µA
